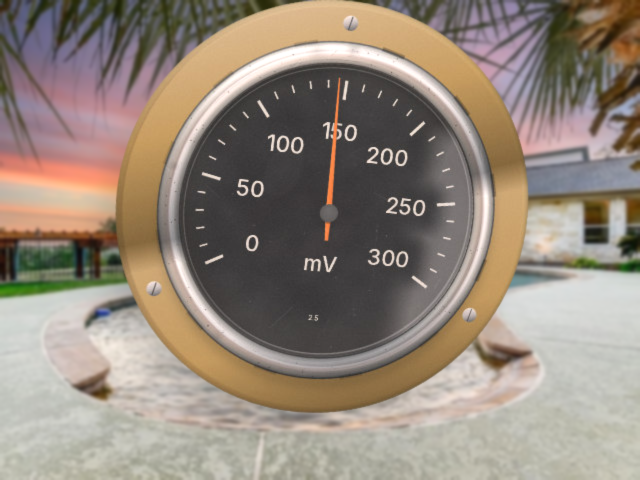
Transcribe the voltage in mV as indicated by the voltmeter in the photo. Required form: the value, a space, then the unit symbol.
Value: 145 mV
